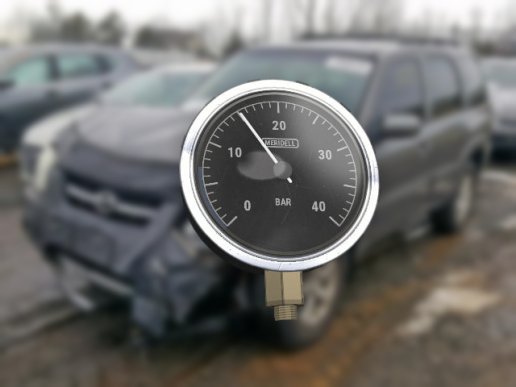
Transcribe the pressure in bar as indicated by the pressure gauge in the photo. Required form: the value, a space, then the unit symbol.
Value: 15 bar
